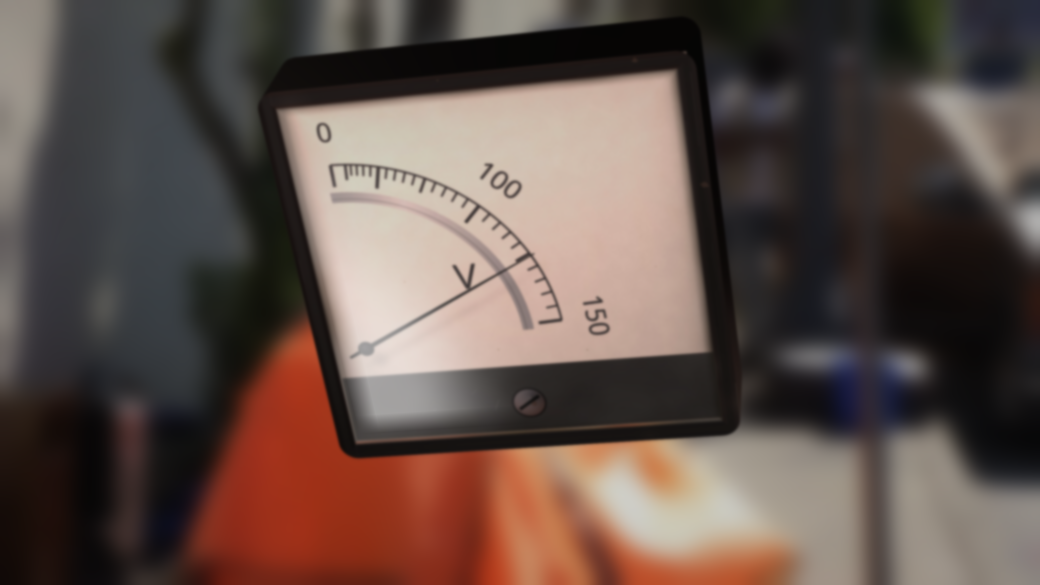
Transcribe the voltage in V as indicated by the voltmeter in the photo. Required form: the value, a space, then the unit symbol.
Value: 125 V
